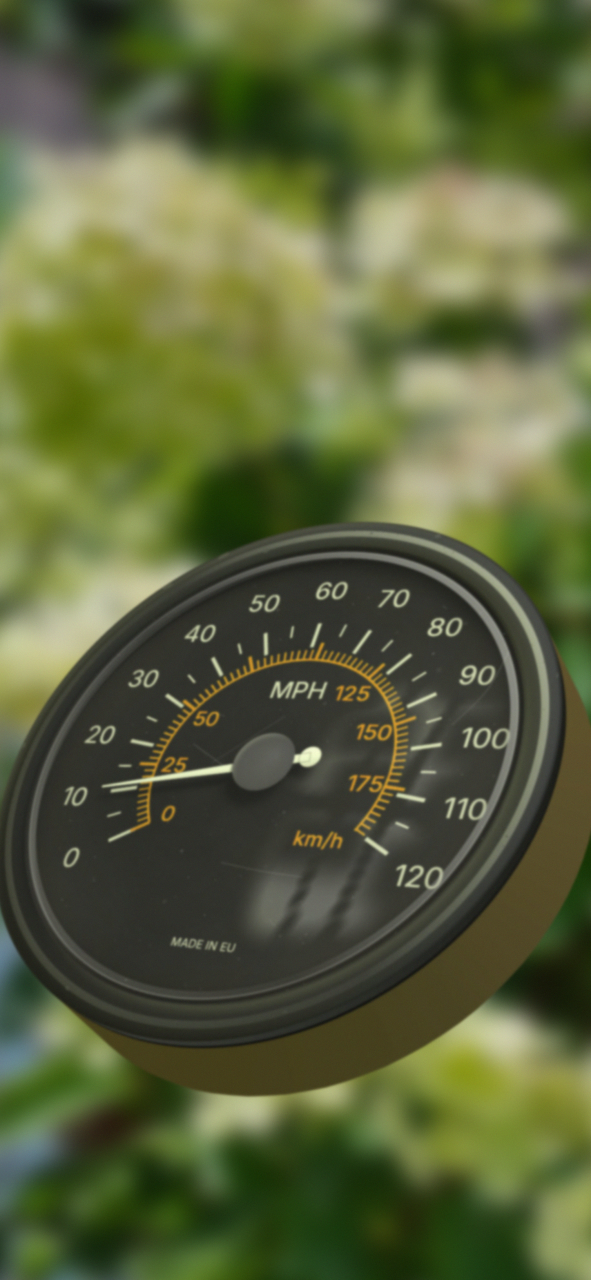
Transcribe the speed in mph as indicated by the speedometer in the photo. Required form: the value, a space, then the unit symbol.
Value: 10 mph
